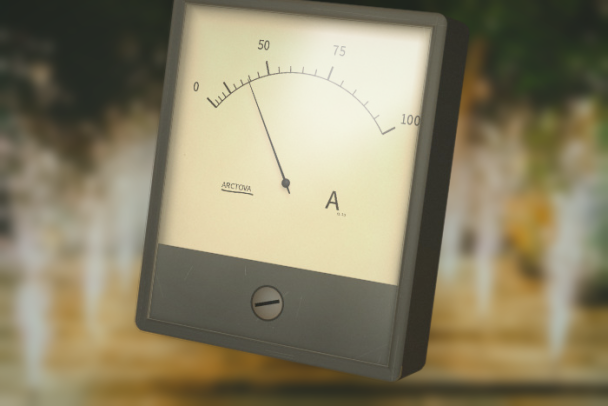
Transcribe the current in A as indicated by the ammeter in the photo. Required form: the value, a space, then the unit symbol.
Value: 40 A
